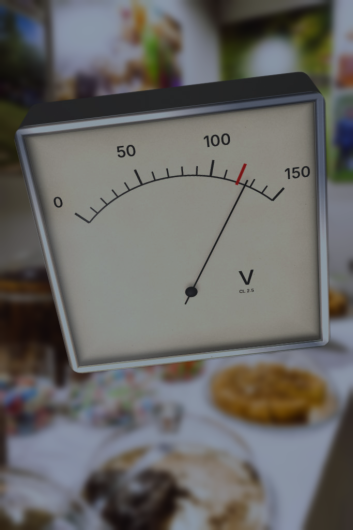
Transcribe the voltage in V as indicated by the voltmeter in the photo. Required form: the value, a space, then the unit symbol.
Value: 125 V
